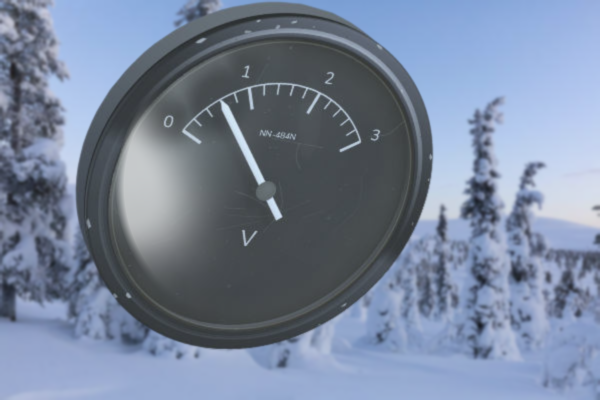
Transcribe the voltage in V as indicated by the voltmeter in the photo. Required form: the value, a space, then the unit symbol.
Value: 0.6 V
